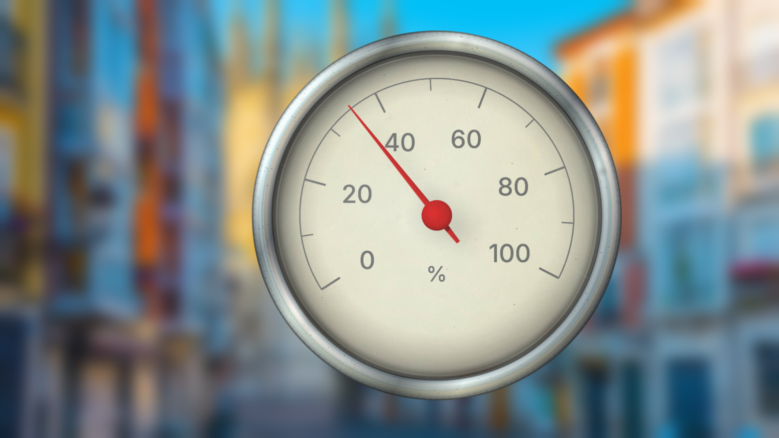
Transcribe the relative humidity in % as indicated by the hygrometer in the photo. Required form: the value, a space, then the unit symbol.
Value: 35 %
